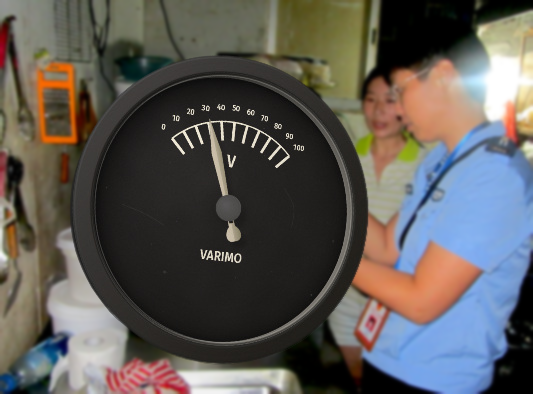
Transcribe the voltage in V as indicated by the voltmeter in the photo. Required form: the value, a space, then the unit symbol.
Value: 30 V
